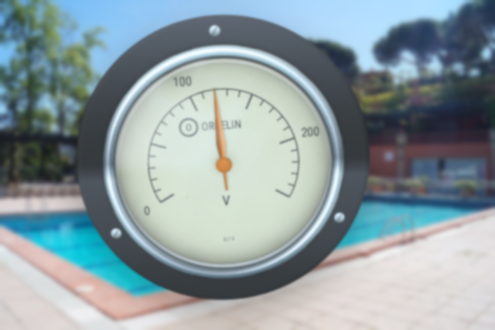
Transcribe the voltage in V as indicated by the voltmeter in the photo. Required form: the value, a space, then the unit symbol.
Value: 120 V
